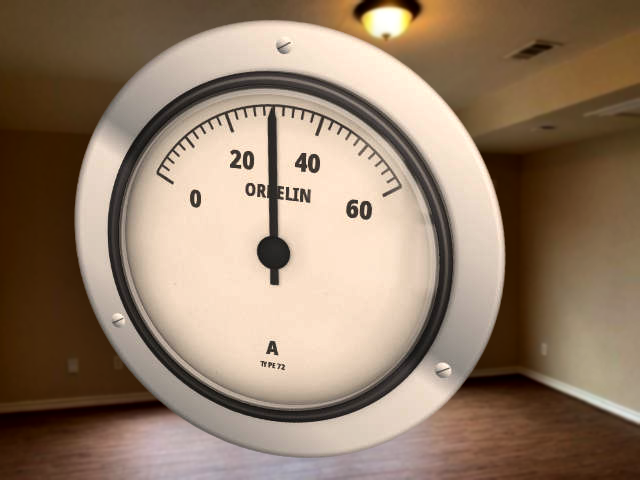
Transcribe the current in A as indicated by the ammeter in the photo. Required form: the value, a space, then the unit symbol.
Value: 30 A
